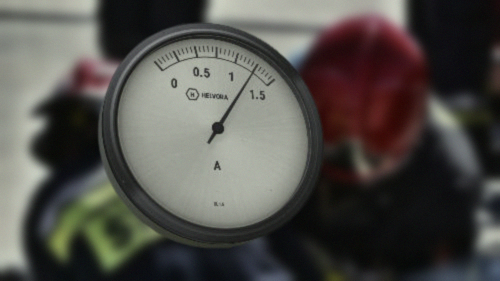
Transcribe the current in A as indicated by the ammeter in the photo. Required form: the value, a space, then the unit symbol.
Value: 1.25 A
